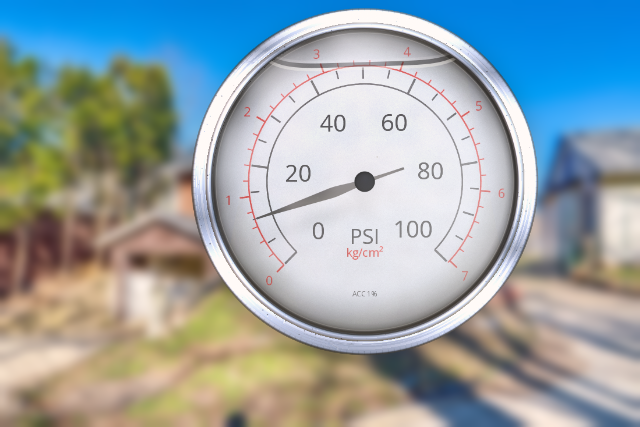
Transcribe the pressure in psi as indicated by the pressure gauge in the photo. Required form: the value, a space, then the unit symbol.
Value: 10 psi
